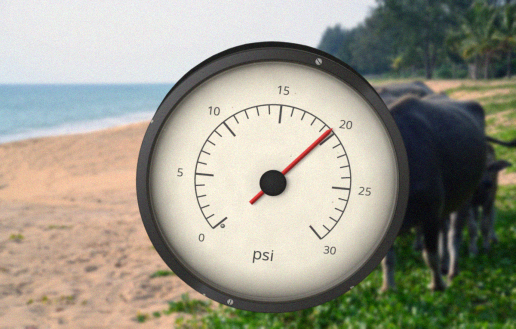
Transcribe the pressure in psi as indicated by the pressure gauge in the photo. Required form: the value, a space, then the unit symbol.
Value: 19.5 psi
